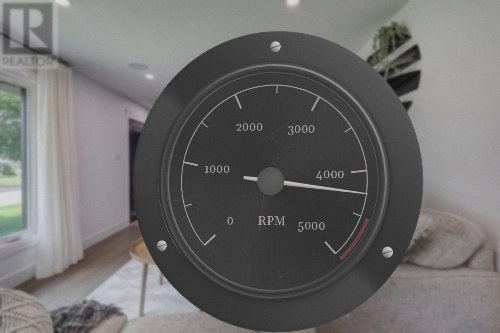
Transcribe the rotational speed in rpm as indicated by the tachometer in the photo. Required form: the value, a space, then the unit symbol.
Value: 4250 rpm
